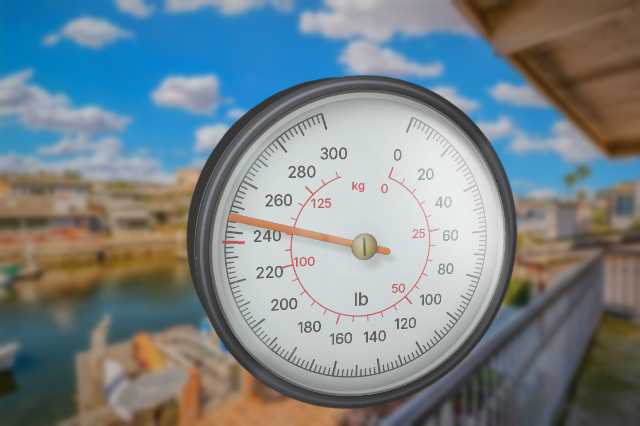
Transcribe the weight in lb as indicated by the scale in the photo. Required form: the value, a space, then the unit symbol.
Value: 246 lb
